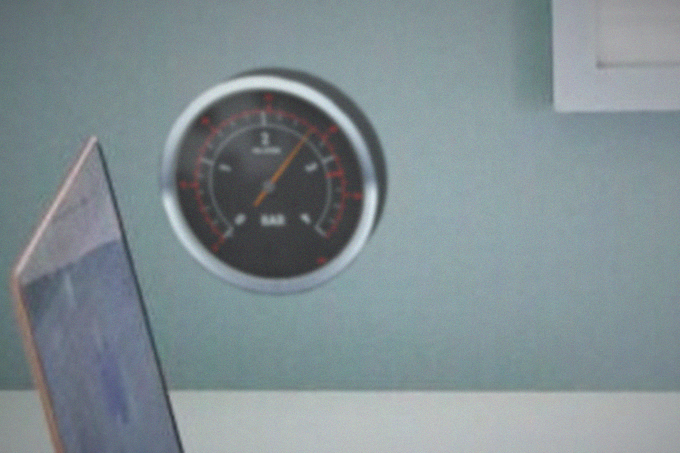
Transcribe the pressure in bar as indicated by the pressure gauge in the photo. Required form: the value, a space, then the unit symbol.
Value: 2.6 bar
